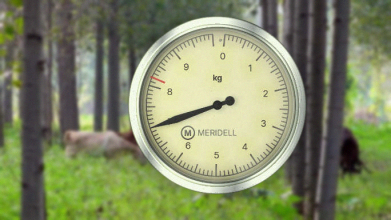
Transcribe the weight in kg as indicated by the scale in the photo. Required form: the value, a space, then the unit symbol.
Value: 7 kg
